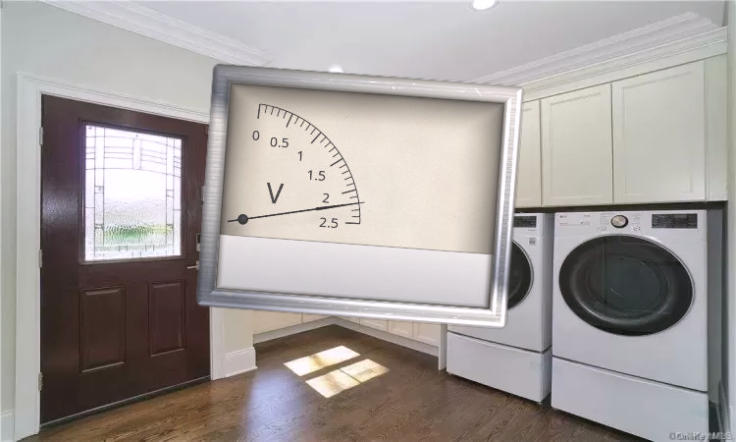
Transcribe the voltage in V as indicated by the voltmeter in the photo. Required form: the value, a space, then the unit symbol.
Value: 2.2 V
